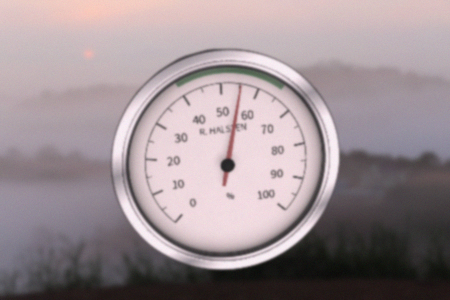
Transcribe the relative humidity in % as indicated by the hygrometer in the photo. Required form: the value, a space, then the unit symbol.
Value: 55 %
